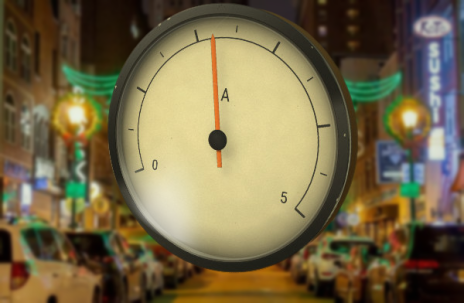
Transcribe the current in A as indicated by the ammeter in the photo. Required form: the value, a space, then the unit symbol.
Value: 2.25 A
